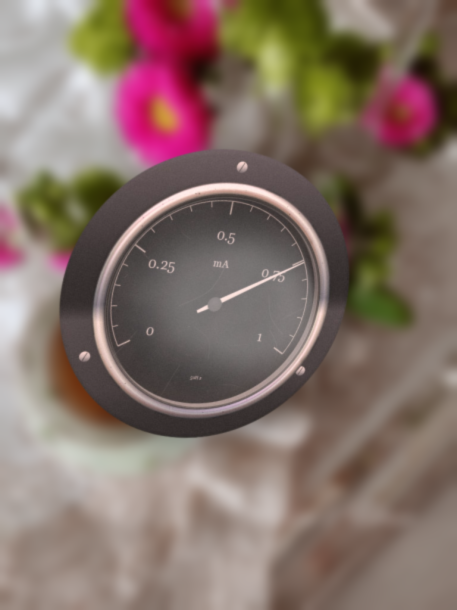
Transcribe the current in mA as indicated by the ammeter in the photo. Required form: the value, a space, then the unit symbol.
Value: 0.75 mA
